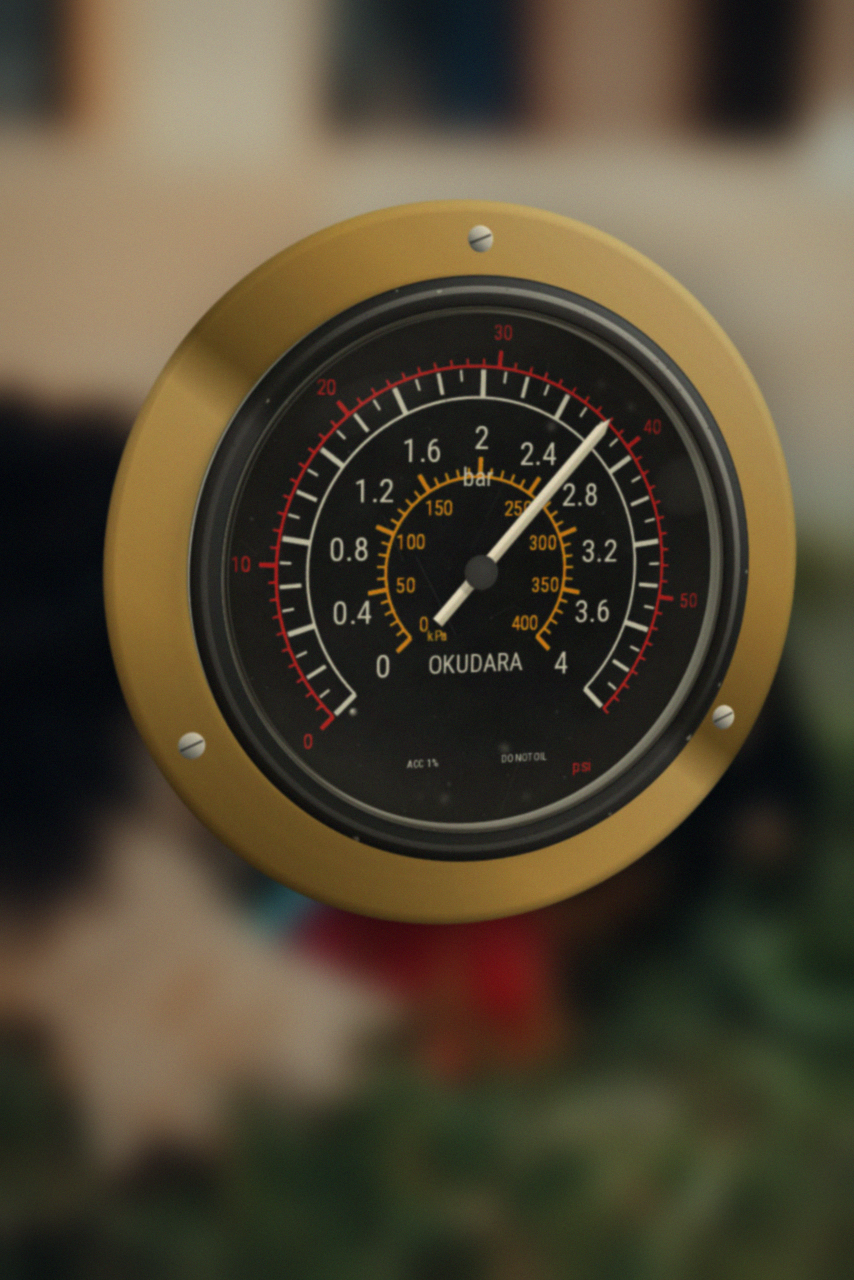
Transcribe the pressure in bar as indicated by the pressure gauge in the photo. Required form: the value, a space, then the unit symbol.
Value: 2.6 bar
